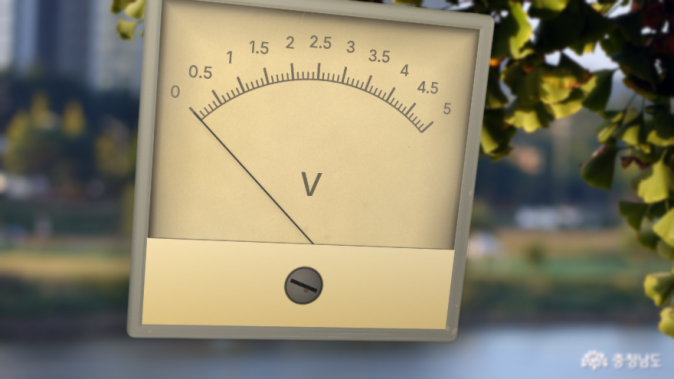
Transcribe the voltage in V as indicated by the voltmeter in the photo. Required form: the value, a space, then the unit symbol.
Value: 0 V
